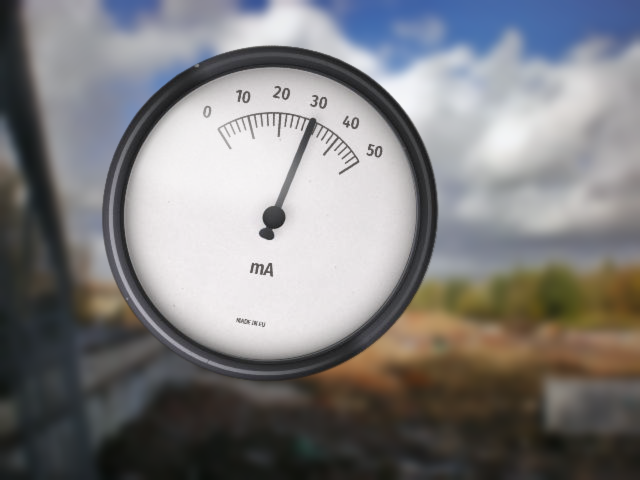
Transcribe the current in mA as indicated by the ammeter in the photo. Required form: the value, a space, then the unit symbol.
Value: 30 mA
